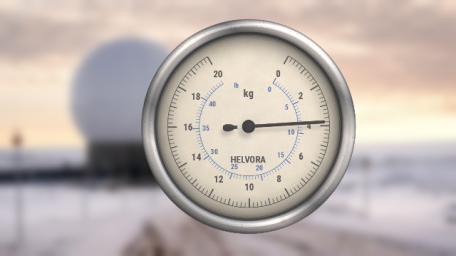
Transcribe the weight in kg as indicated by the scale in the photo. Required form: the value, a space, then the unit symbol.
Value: 3.8 kg
